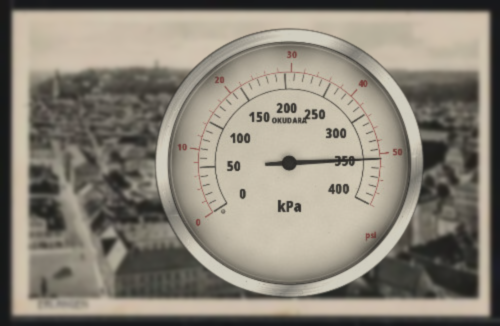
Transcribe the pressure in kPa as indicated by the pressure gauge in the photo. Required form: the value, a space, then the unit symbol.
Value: 350 kPa
